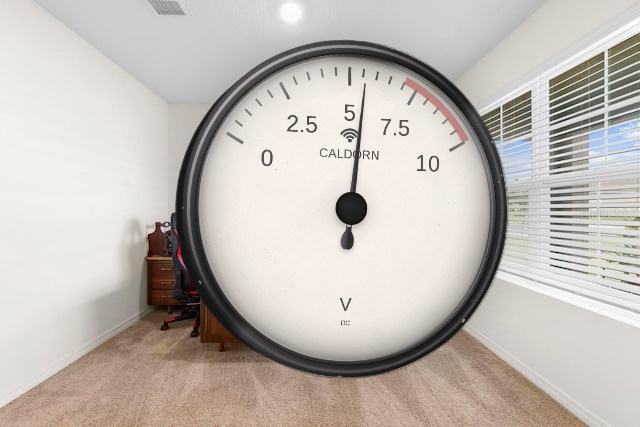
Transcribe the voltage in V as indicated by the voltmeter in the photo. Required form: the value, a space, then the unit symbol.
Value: 5.5 V
